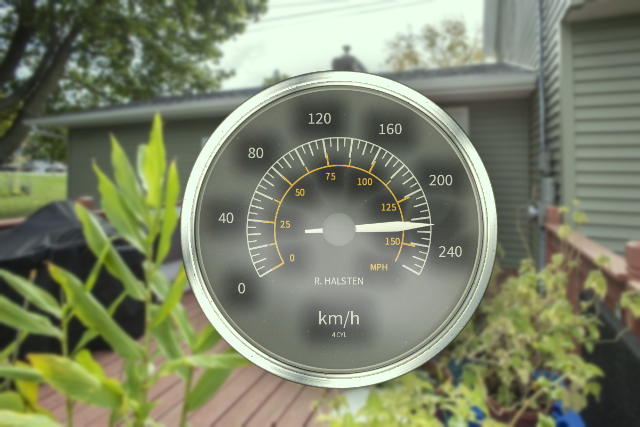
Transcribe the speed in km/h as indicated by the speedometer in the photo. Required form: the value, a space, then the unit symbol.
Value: 225 km/h
